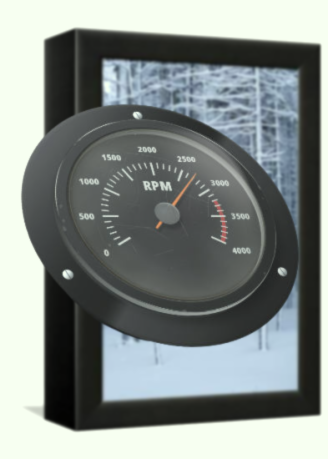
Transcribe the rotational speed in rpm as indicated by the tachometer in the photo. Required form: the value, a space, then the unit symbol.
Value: 2700 rpm
